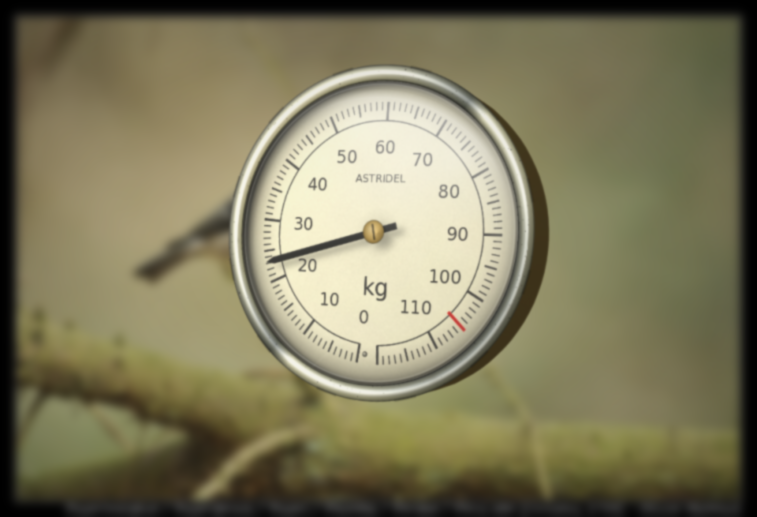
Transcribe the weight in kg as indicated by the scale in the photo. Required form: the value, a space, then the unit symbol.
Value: 23 kg
